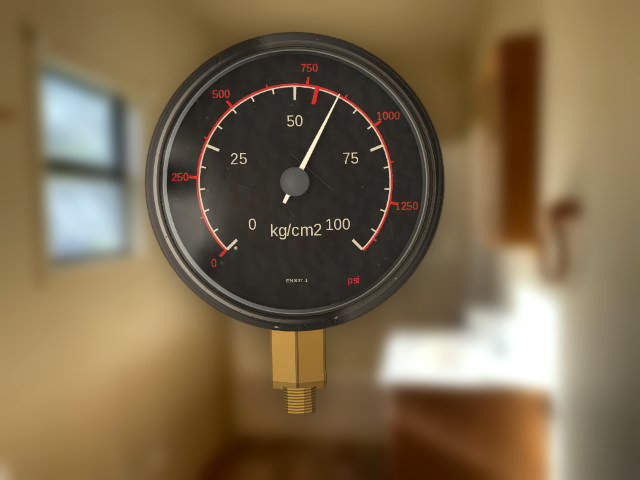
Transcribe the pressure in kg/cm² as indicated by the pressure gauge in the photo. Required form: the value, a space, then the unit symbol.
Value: 60 kg/cm²
